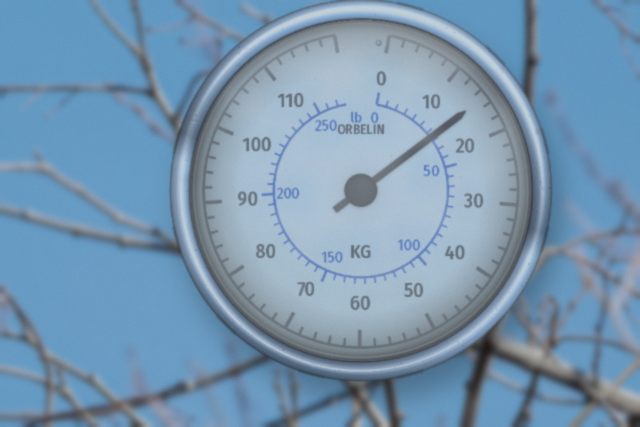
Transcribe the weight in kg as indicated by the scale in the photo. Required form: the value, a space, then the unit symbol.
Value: 15 kg
